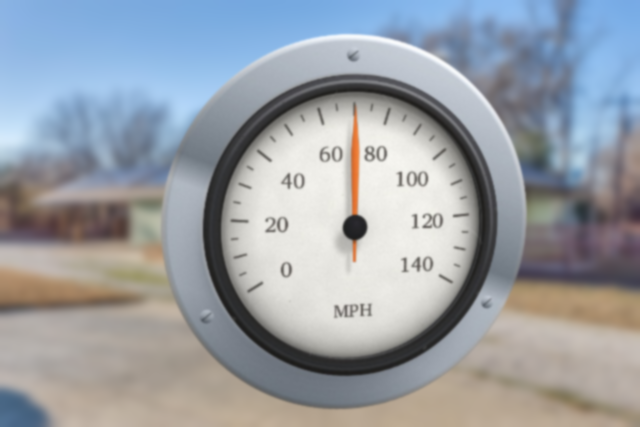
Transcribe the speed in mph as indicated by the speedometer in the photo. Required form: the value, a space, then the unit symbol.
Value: 70 mph
